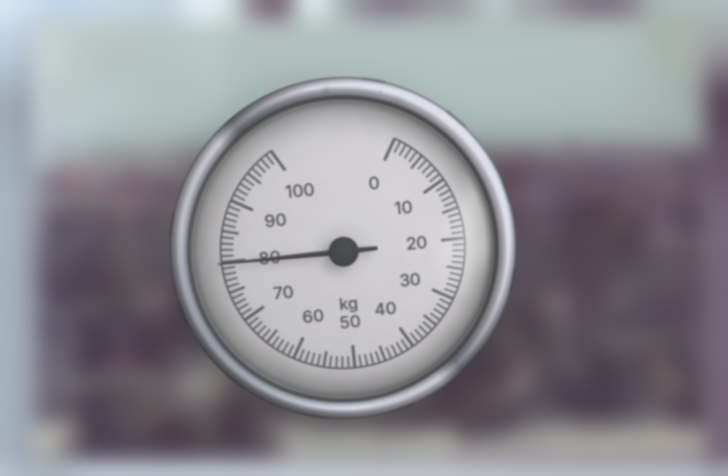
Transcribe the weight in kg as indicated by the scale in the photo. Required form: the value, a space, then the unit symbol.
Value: 80 kg
